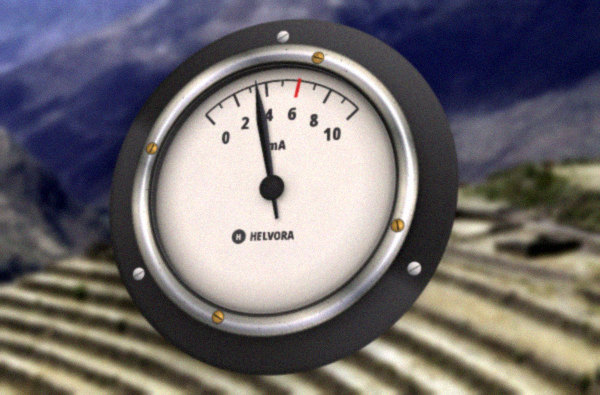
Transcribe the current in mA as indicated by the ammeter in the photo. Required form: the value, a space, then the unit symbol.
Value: 3.5 mA
